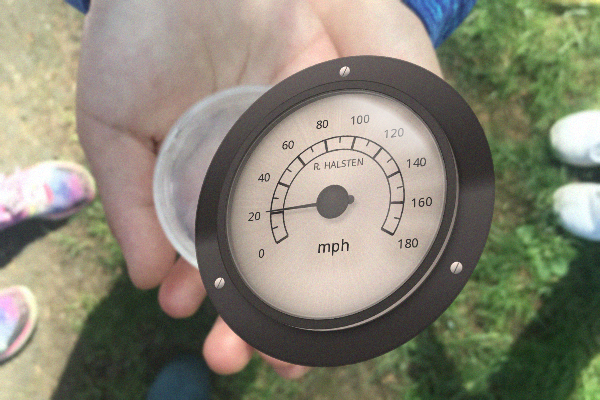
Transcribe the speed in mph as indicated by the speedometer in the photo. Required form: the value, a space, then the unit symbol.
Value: 20 mph
